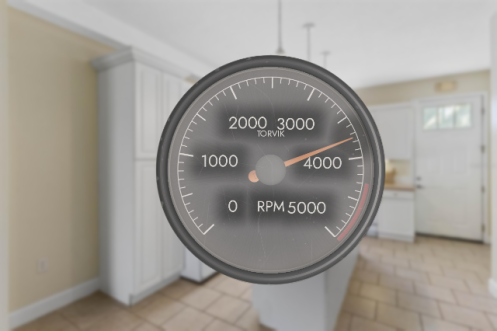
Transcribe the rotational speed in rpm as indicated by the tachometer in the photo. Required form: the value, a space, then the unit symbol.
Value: 3750 rpm
